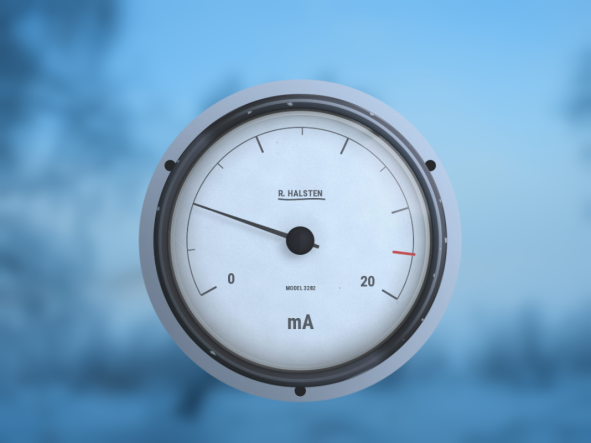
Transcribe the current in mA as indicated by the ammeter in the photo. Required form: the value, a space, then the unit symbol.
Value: 4 mA
